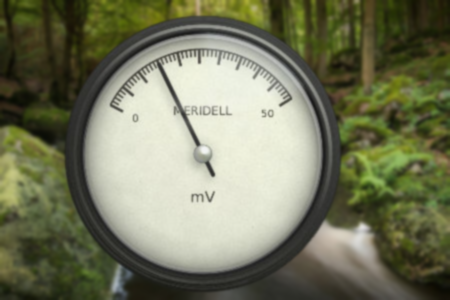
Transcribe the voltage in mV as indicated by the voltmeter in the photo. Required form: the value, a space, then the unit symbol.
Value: 15 mV
